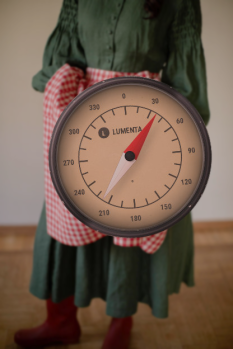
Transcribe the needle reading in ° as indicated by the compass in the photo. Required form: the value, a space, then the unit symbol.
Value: 37.5 °
